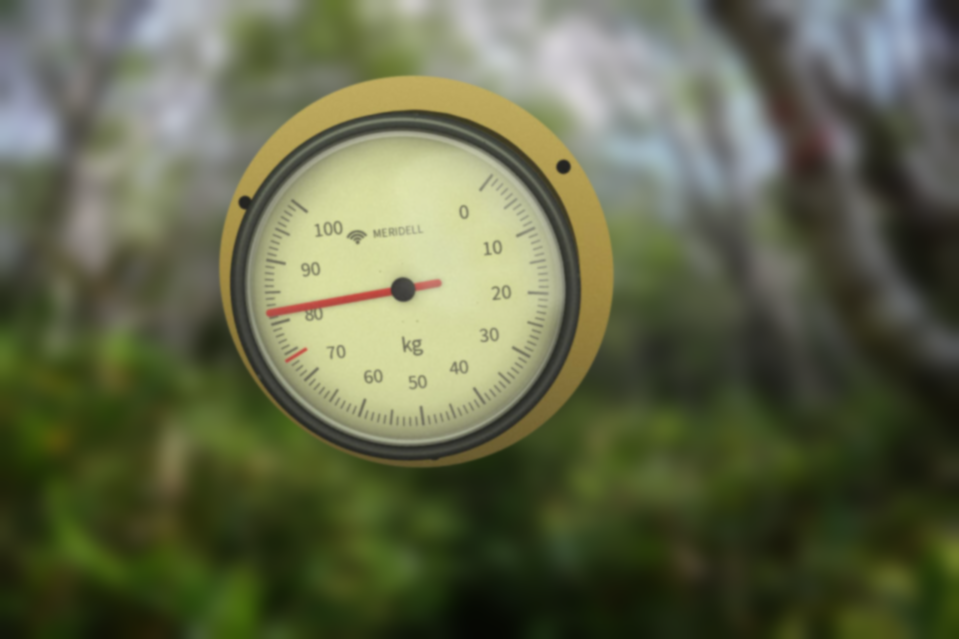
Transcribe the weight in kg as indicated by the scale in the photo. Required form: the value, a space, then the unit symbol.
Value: 82 kg
